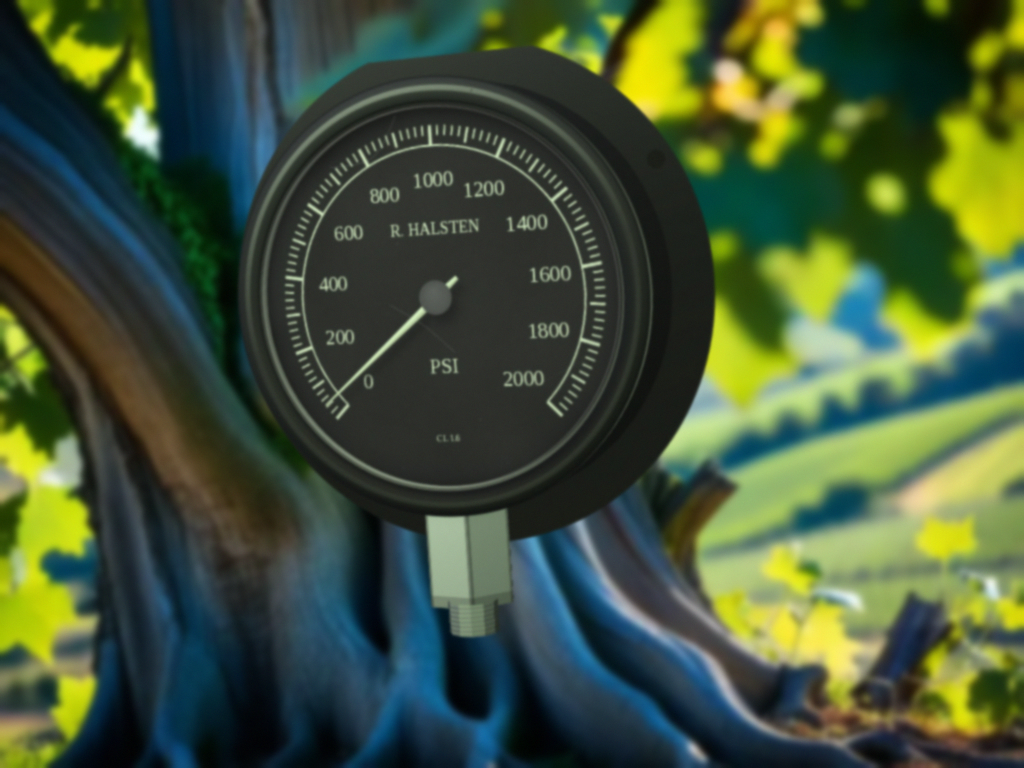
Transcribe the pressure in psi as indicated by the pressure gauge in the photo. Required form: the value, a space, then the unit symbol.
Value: 40 psi
